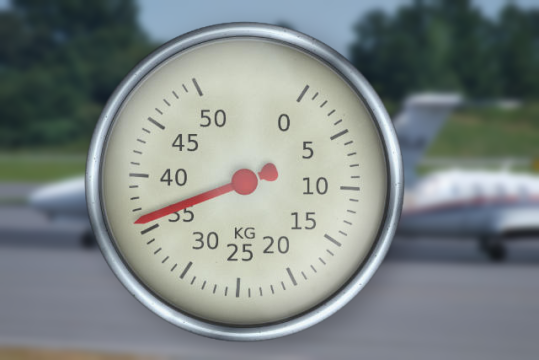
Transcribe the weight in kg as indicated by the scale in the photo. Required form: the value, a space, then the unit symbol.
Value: 36 kg
